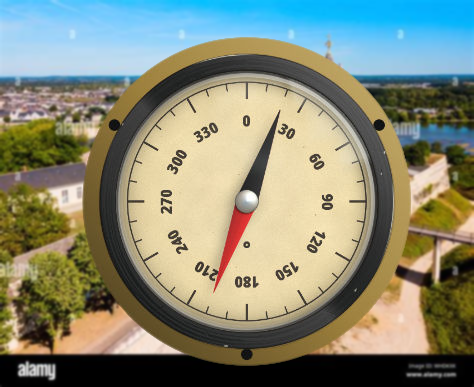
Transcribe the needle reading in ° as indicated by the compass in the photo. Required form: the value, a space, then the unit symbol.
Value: 200 °
